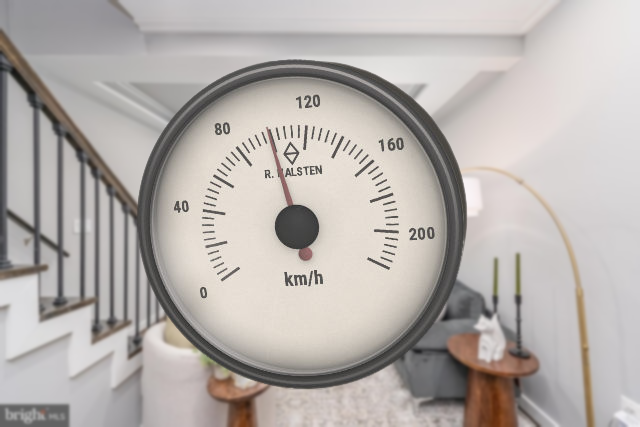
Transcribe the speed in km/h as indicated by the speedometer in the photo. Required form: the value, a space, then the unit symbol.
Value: 100 km/h
